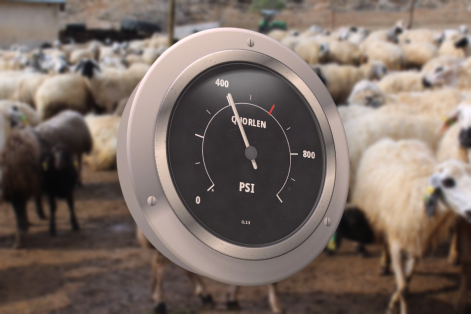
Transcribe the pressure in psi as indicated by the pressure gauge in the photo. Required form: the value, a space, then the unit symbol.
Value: 400 psi
